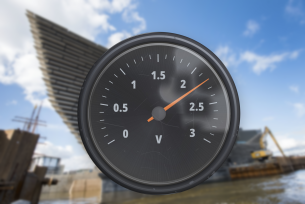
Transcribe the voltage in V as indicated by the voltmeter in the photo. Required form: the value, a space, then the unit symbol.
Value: 2.2 V
